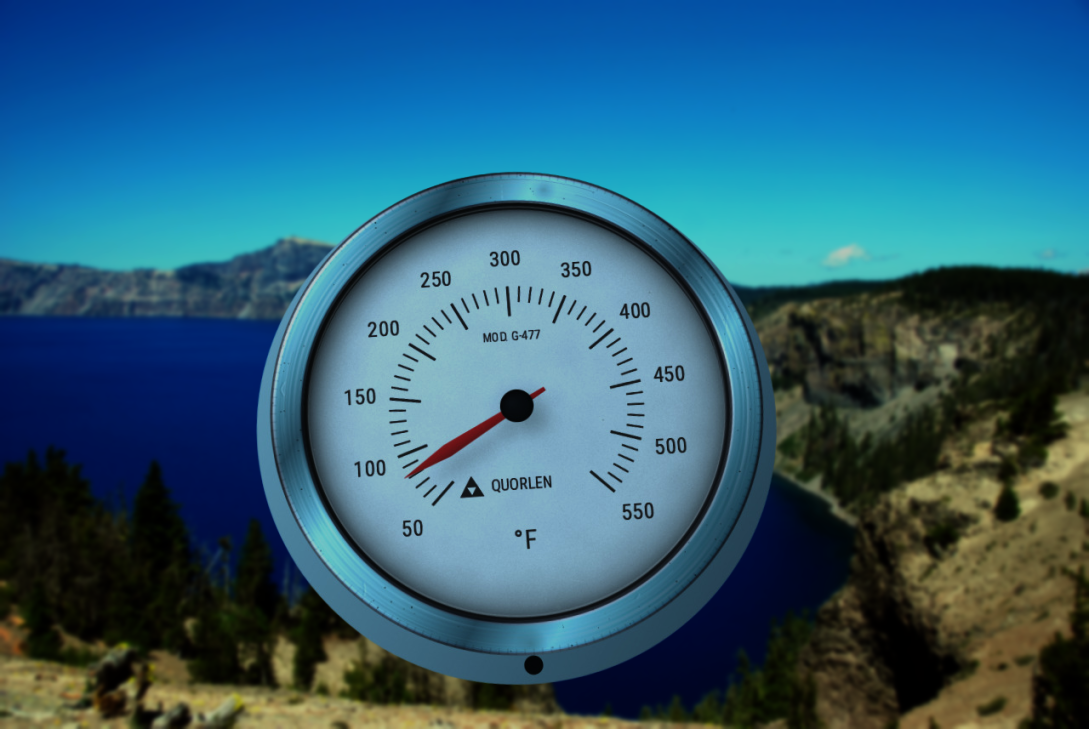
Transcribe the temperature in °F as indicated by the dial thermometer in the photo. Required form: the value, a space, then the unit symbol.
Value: 80 °F
